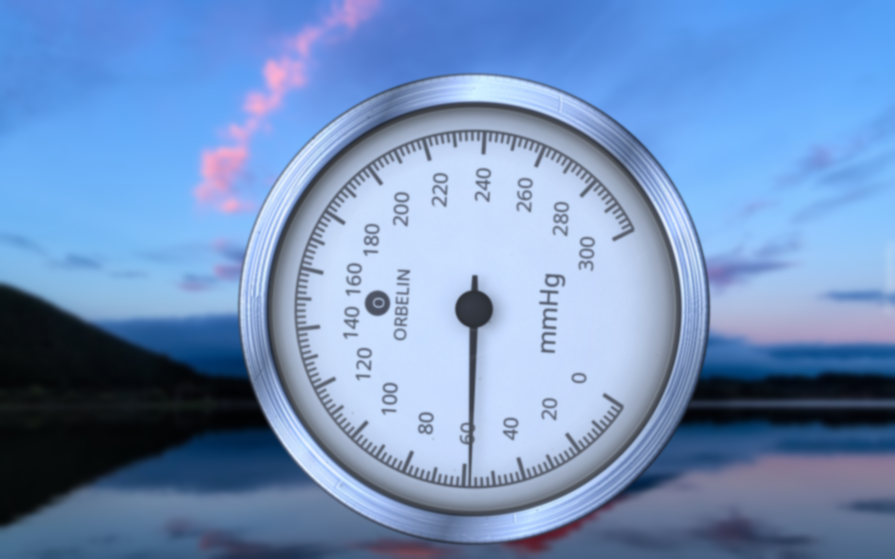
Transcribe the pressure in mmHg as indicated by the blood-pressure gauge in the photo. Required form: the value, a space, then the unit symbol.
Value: 58 mmHg
